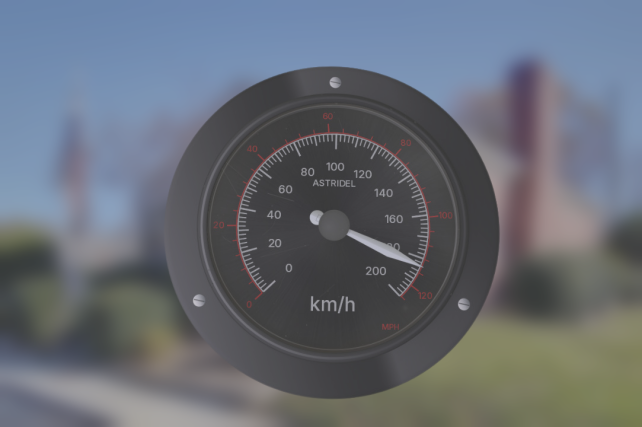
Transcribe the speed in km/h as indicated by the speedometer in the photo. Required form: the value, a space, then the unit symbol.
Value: 184 km/h
